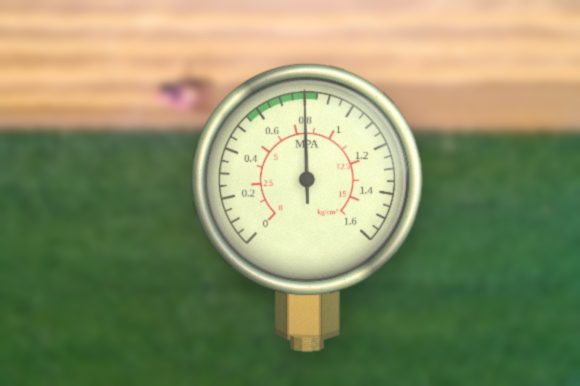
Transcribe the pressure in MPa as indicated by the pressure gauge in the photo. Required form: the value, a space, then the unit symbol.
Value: 0.8 MPa
